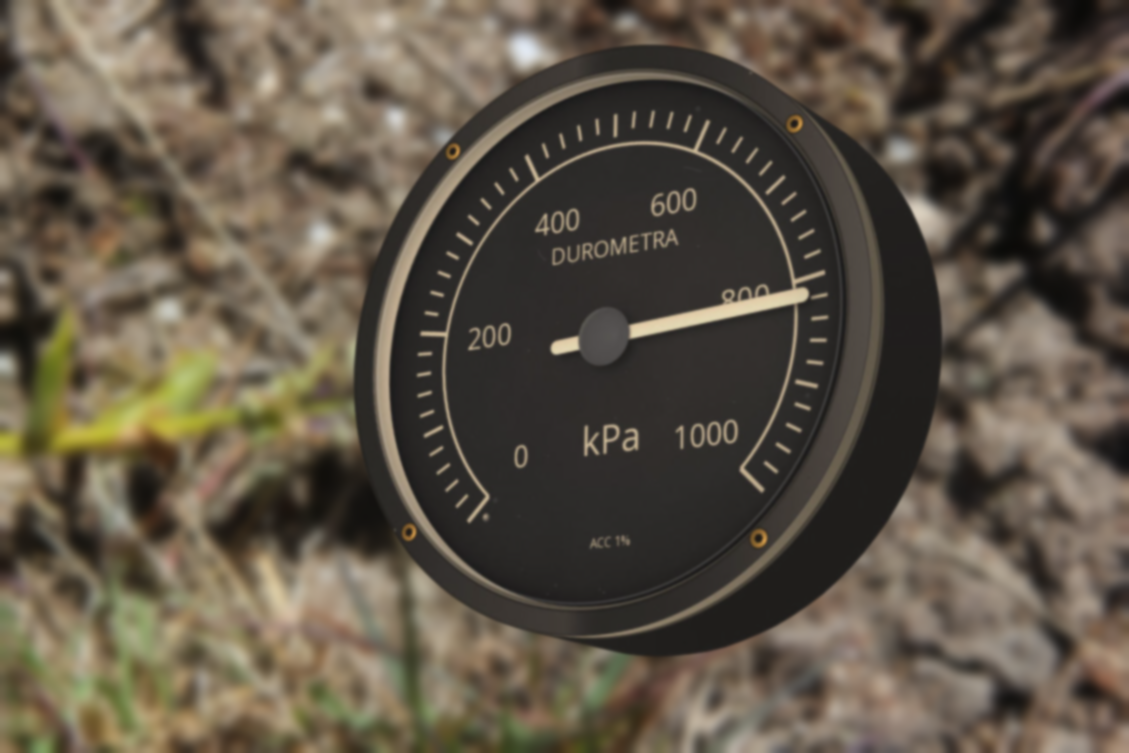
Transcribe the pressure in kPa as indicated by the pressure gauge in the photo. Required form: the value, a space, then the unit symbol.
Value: 820 kPa
